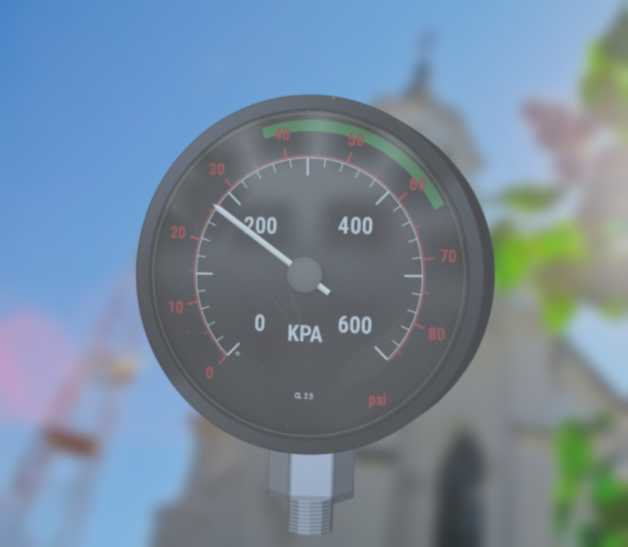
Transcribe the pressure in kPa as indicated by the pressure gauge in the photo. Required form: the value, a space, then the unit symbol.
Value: 180 kPa
